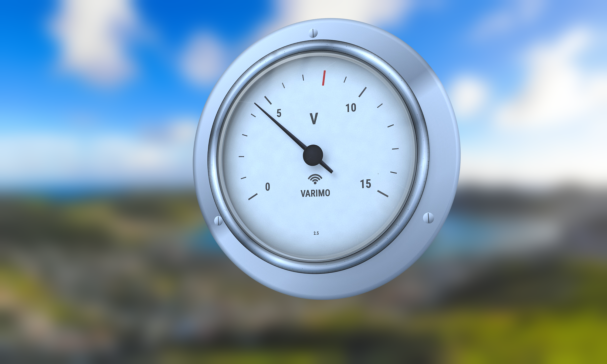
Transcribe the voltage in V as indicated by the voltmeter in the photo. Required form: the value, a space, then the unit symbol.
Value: 4.5 V
